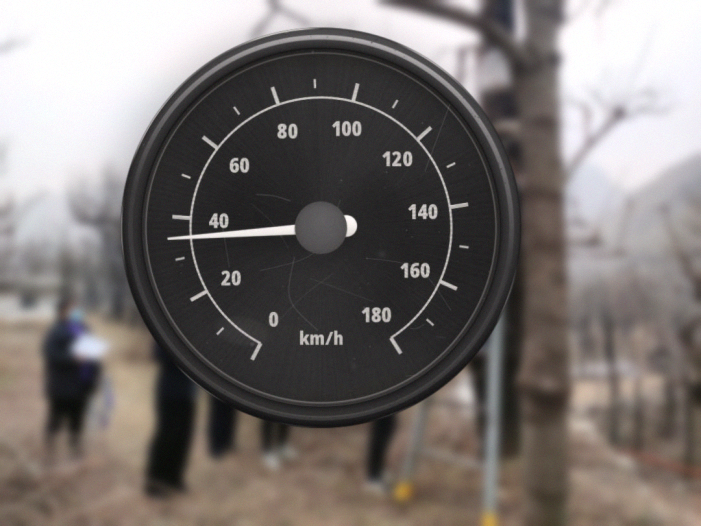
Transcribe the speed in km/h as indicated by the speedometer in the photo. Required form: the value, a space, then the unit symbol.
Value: 35 km/h
